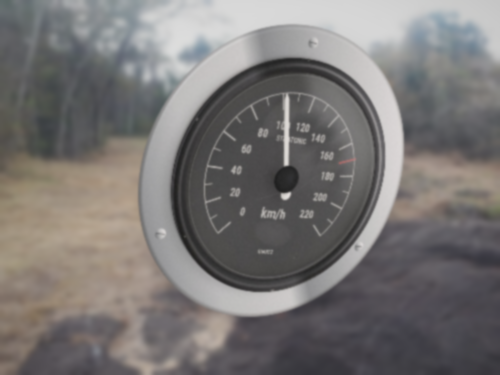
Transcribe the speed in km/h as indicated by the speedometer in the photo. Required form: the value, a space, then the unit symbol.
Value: 100 km/h
